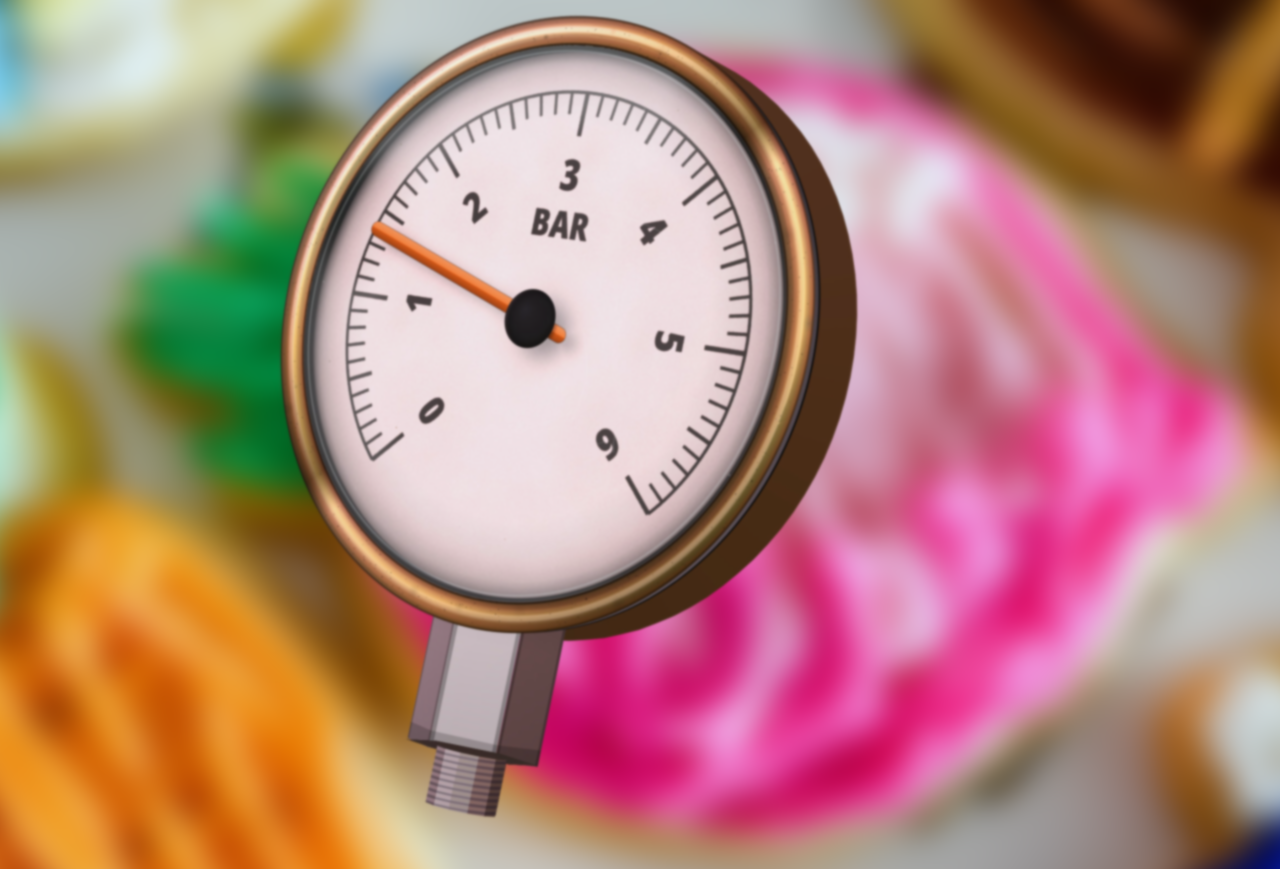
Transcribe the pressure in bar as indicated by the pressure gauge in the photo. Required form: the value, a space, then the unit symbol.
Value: 1.4 bar
